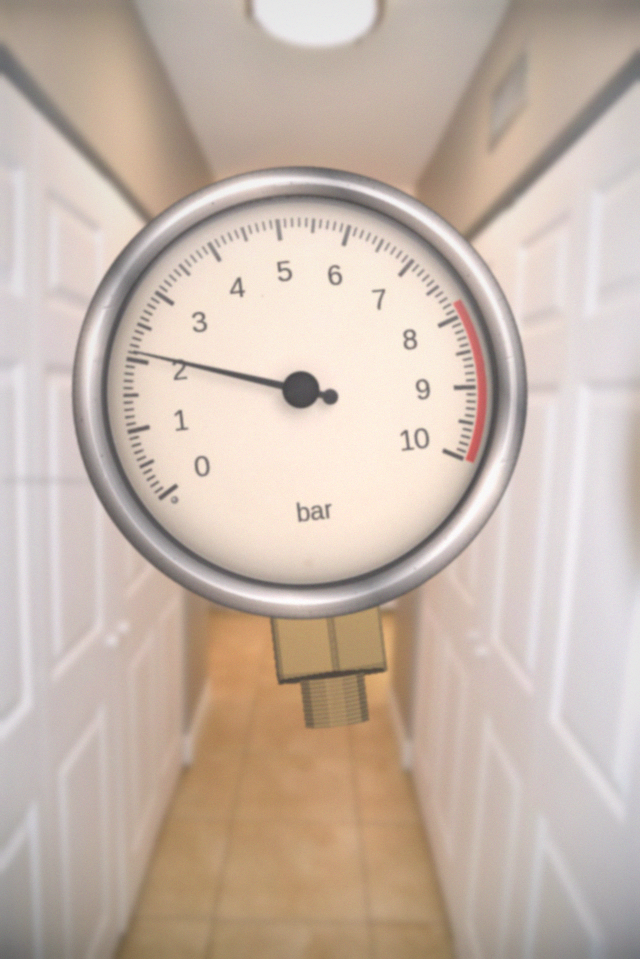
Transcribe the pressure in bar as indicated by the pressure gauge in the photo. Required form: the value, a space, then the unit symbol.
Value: 2.1 bar
